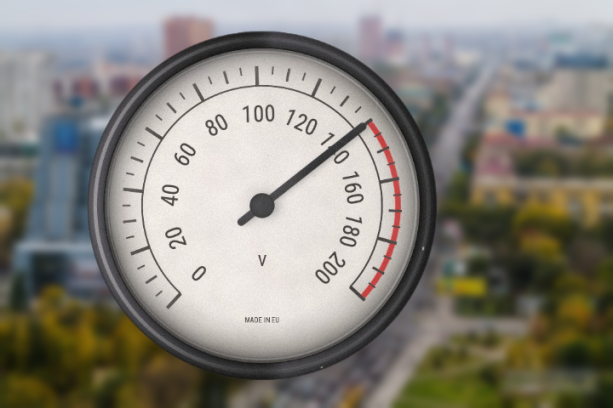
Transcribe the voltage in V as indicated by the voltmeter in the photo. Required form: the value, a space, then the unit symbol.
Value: 140 V
